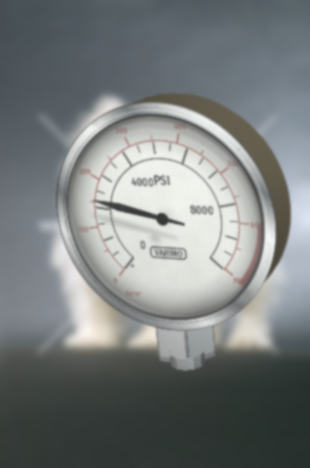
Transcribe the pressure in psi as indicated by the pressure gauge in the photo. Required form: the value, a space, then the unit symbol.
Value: 2250 psi
